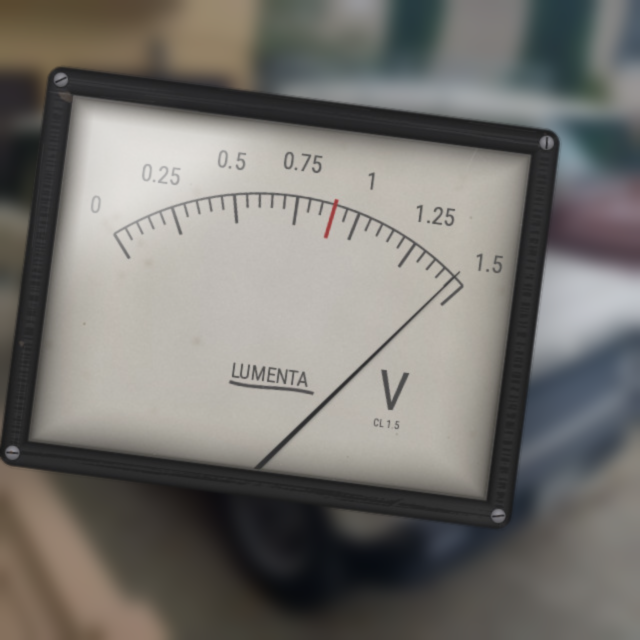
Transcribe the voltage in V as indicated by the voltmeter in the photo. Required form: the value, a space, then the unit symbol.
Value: 1.45 V
